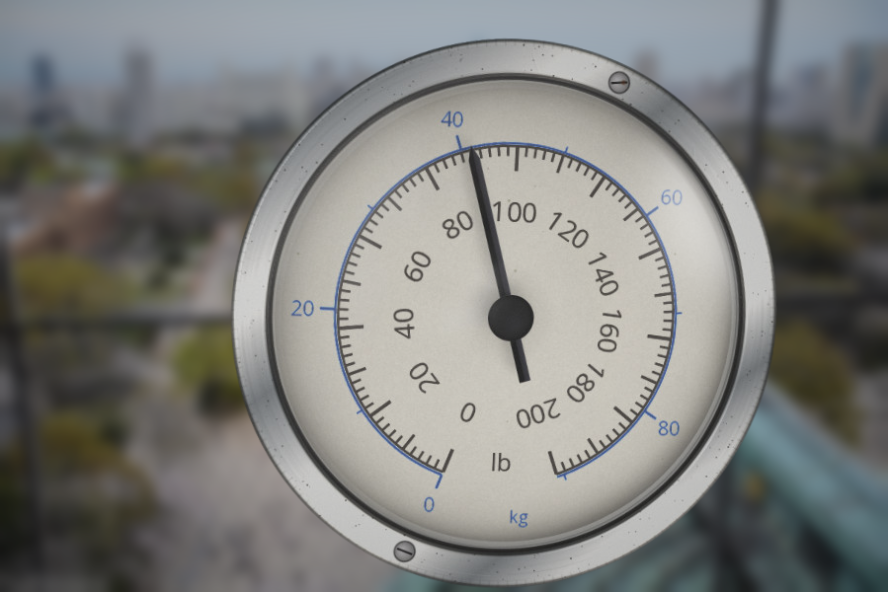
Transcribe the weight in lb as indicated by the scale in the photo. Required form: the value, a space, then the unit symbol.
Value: 90 lb
